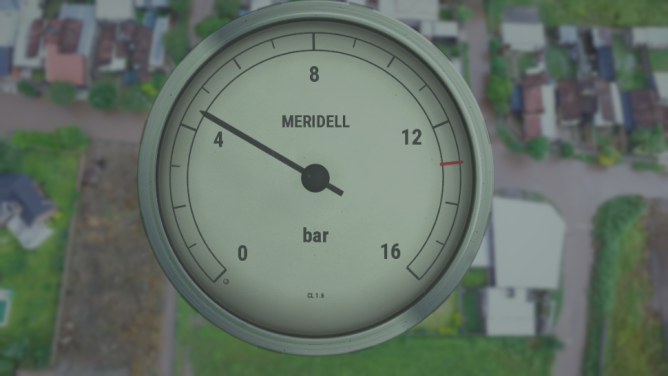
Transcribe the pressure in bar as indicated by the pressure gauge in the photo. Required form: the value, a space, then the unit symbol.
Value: 4.5 bar
